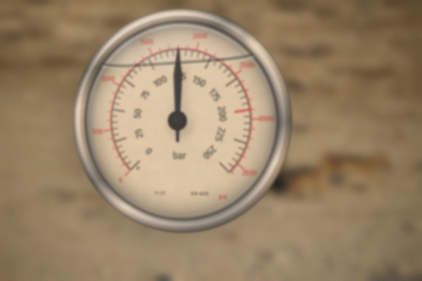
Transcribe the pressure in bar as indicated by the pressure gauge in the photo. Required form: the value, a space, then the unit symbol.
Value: 125 bar
